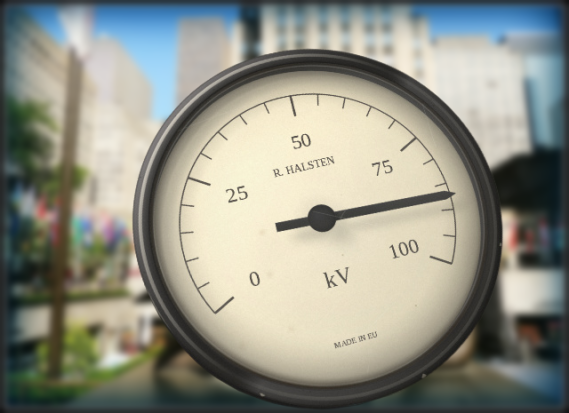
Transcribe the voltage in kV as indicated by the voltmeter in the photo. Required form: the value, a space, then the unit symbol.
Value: 87.5 kV
